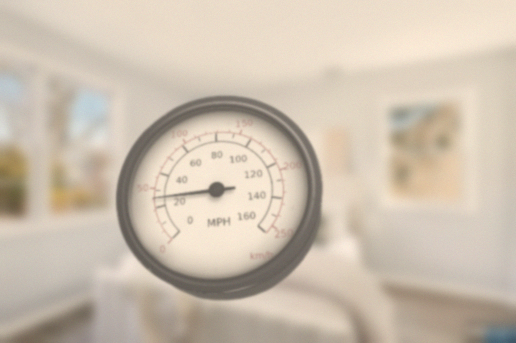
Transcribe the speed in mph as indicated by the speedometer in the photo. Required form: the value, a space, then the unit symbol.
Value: 25 mph
